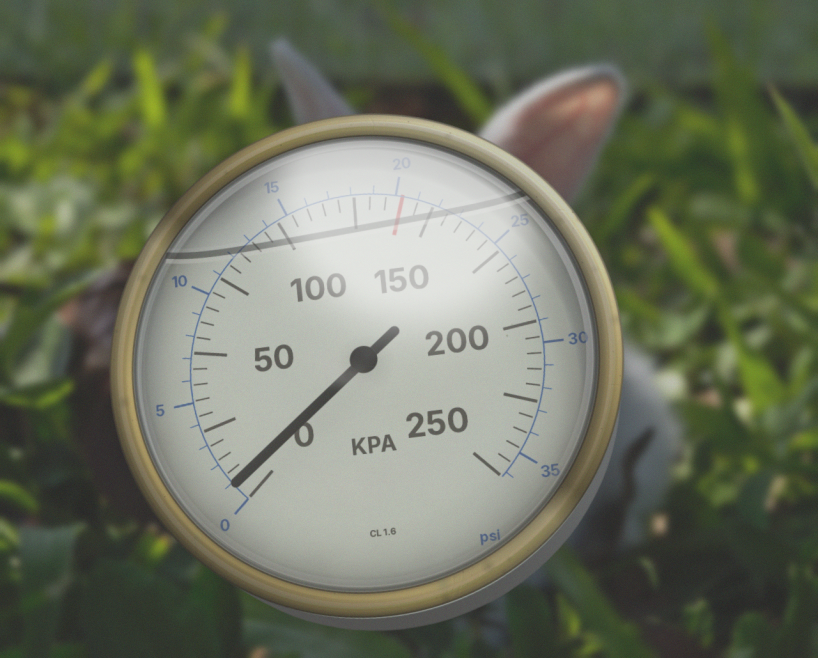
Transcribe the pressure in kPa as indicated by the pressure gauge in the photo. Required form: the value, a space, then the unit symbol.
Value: 5 kPa
